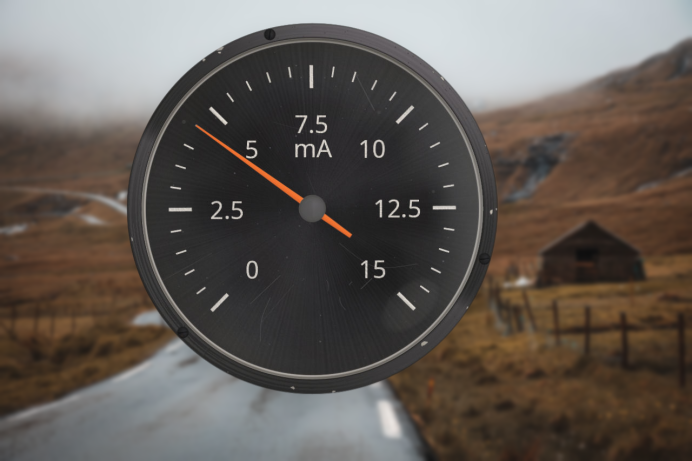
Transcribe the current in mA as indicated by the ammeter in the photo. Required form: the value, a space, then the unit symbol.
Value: 4.5 mA
